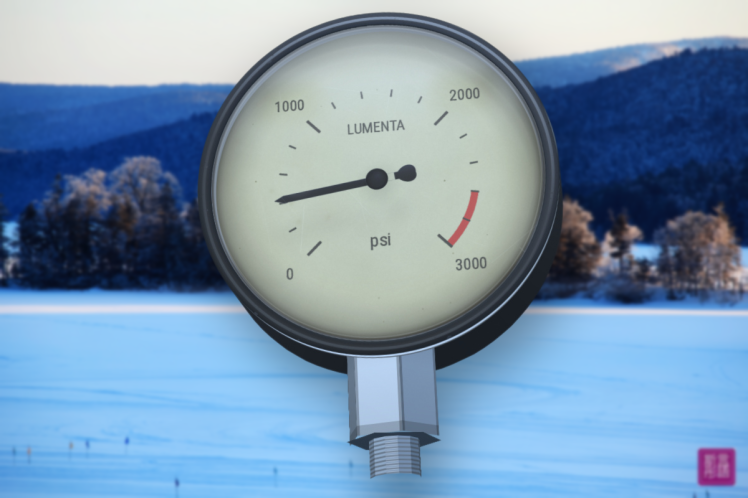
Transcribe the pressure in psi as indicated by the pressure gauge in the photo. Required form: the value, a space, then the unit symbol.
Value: 400 psi
